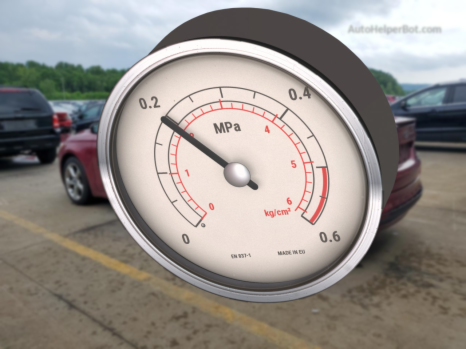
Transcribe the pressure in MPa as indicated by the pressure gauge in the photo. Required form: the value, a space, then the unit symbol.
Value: 0.2 MPa
